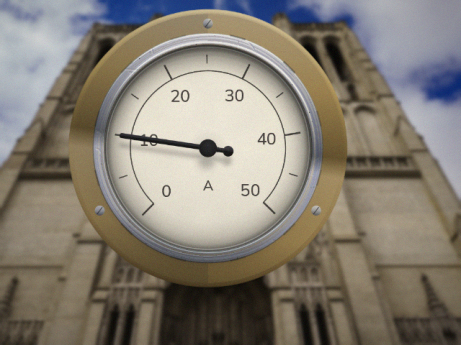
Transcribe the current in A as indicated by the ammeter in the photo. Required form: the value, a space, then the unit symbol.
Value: 10 A
